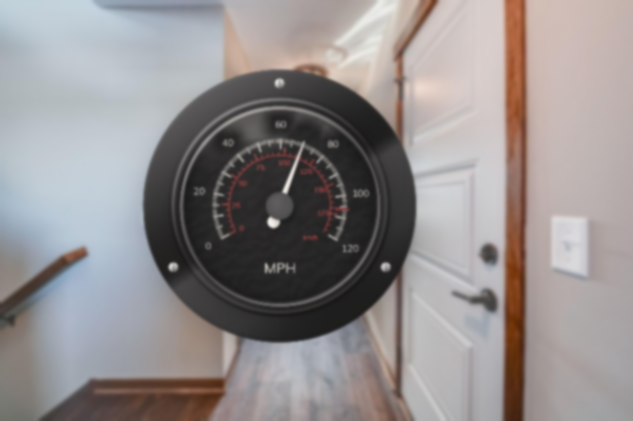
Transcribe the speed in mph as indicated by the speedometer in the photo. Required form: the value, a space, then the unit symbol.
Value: 70 mph
